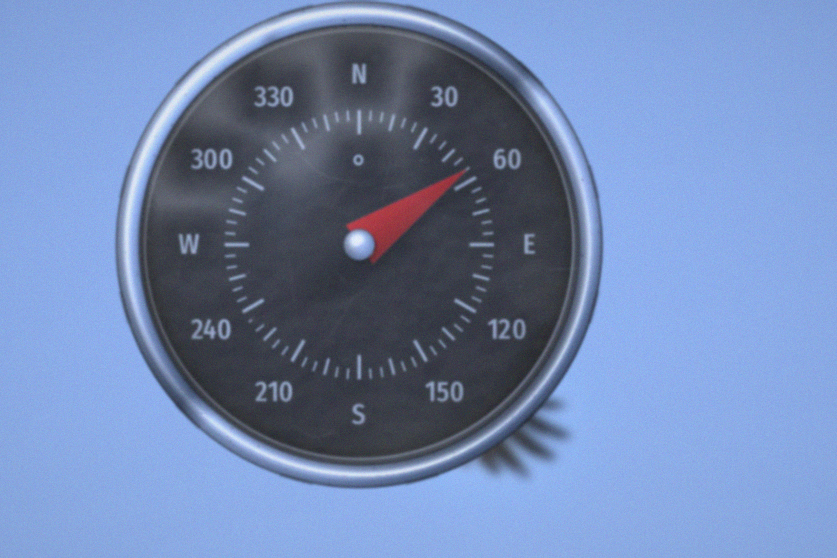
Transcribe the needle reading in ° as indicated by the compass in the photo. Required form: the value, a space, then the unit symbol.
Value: 55 °
